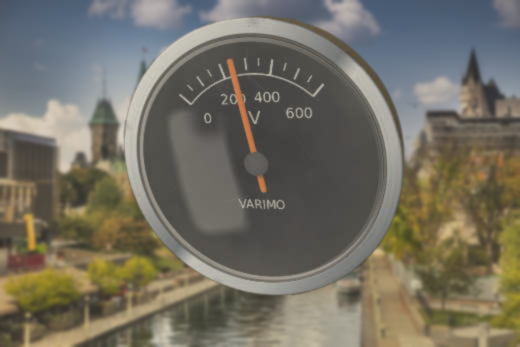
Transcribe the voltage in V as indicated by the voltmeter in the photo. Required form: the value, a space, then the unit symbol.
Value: 250 V
